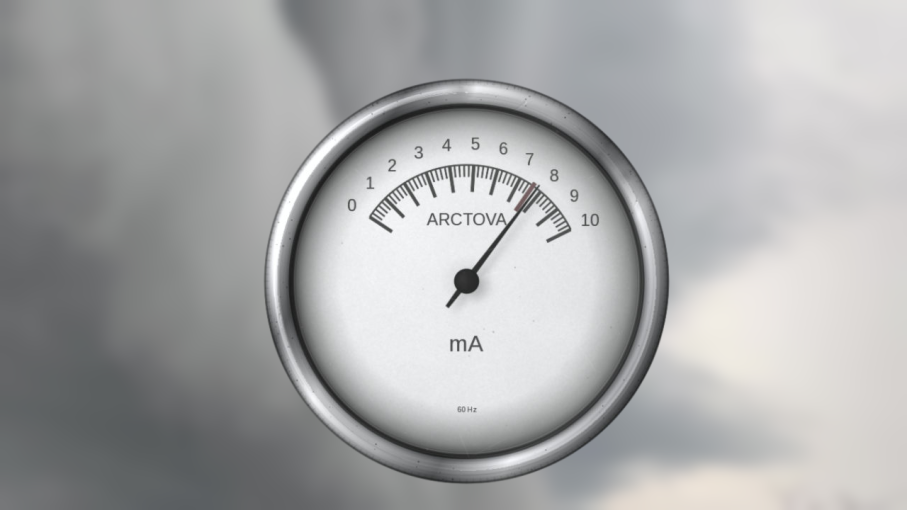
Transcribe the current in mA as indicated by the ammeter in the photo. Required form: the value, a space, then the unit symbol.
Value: 7.8 mA
